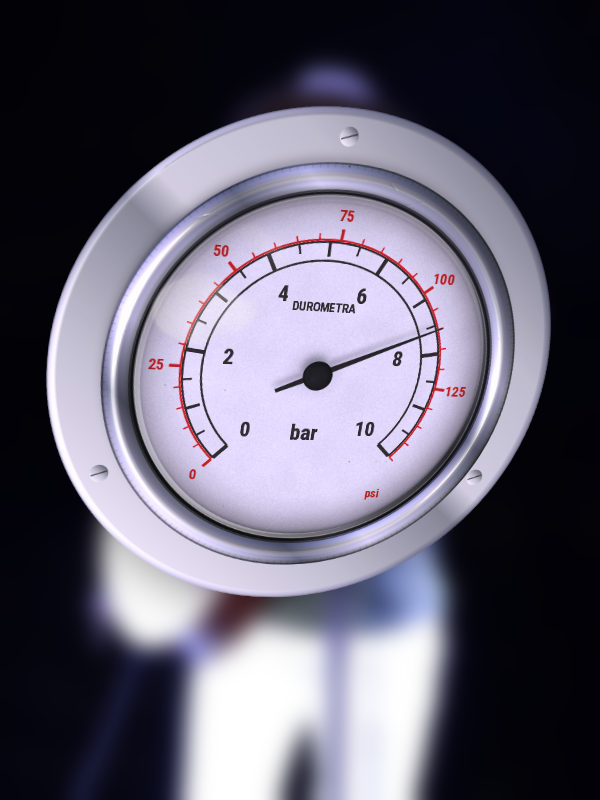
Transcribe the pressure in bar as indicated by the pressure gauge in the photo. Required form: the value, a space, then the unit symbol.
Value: 7.5 bar
